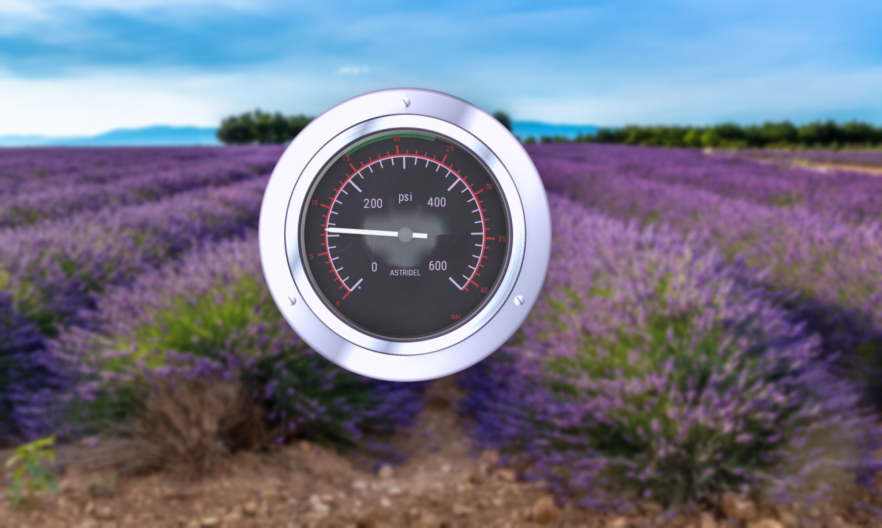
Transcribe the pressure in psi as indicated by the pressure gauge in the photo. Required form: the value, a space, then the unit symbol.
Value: 110 psi
